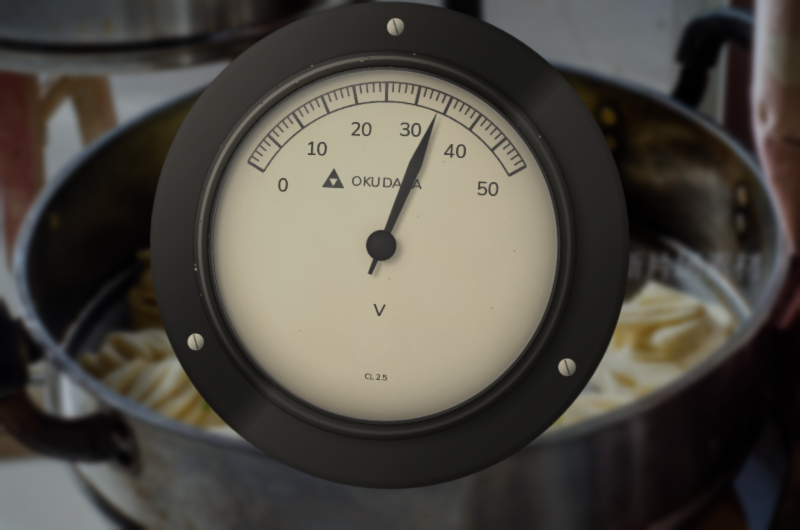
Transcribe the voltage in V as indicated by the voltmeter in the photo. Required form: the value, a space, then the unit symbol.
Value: 34 V
